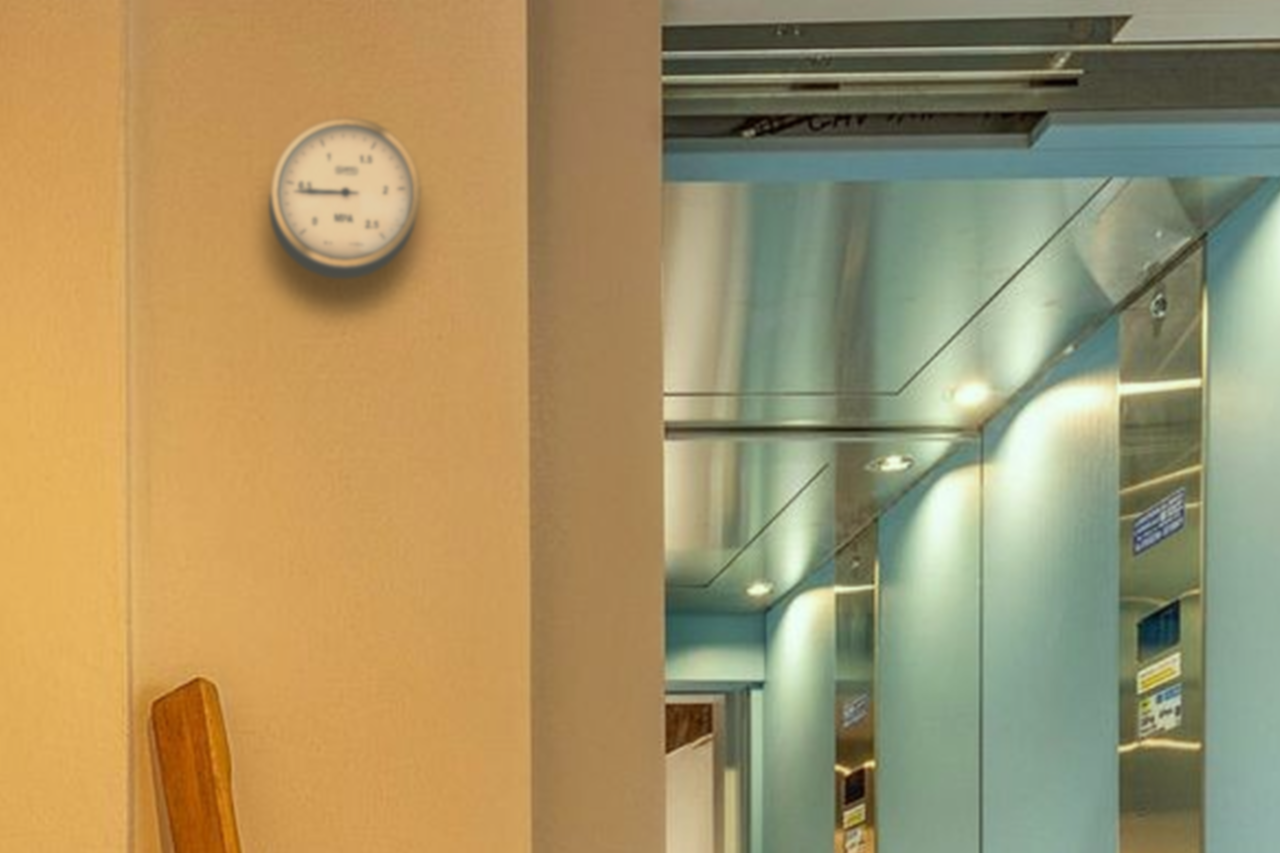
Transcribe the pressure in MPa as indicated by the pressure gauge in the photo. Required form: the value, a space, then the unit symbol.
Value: 0.4 MPa
